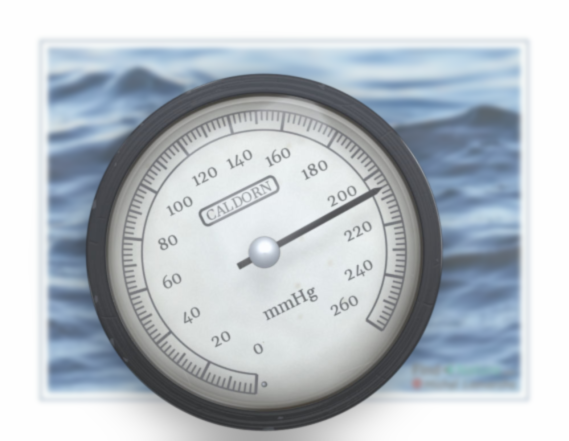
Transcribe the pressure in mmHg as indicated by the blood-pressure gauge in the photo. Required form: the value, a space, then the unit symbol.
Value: 206 mmHg
